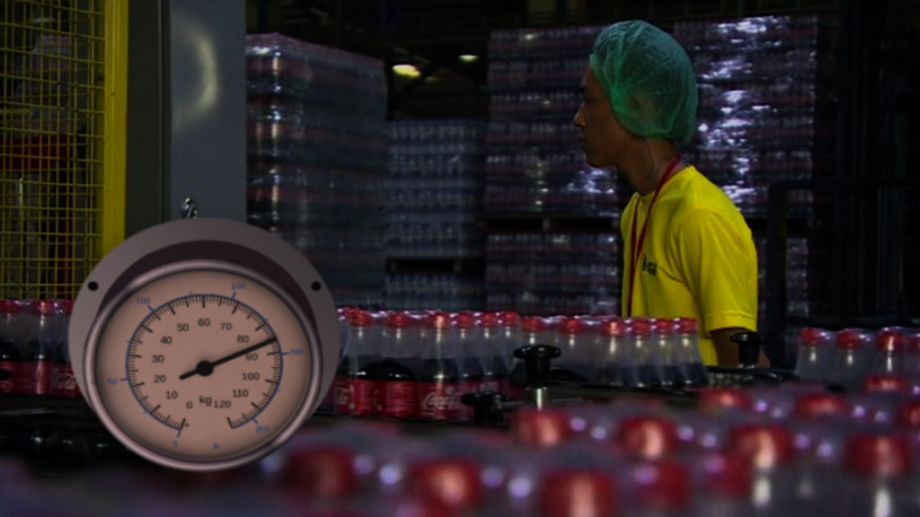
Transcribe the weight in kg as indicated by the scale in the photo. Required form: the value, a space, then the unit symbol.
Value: 85 kg
